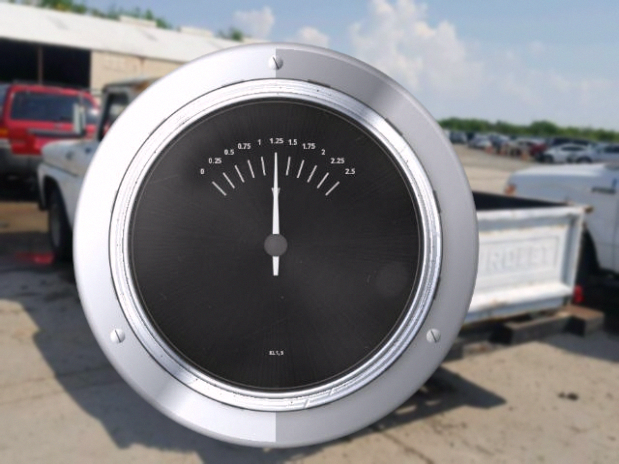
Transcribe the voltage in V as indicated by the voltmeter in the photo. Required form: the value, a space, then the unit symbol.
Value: 1.25 V
